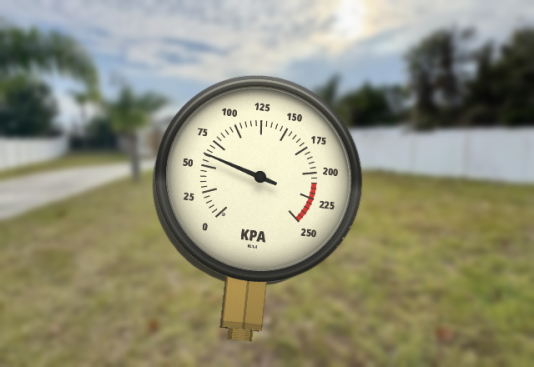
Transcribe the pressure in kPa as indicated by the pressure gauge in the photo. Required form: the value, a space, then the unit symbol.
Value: 60 kPa
